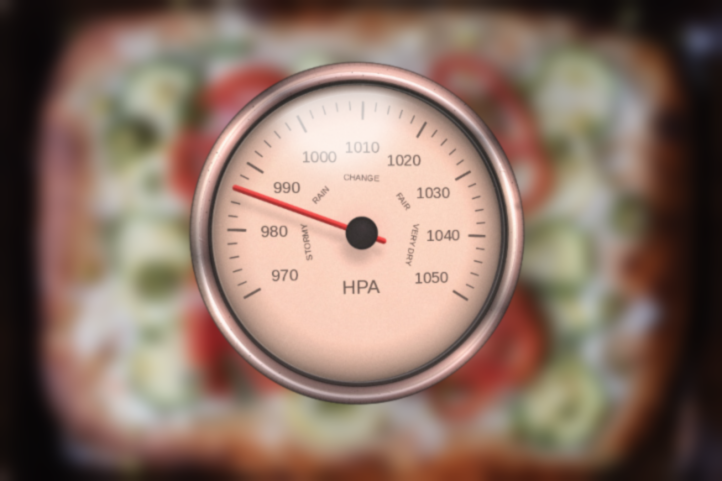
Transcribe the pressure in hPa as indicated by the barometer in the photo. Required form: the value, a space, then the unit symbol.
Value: 986 hPa
